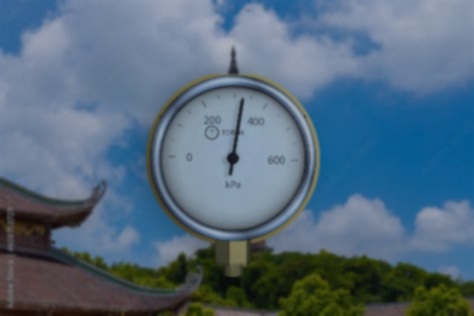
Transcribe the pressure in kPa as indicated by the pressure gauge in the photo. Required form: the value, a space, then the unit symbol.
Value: 325 kPa
